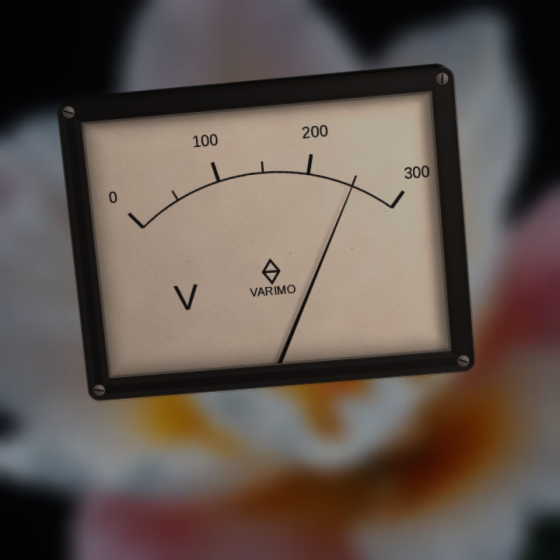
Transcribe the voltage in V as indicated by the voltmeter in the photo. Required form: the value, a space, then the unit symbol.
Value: 250 V
